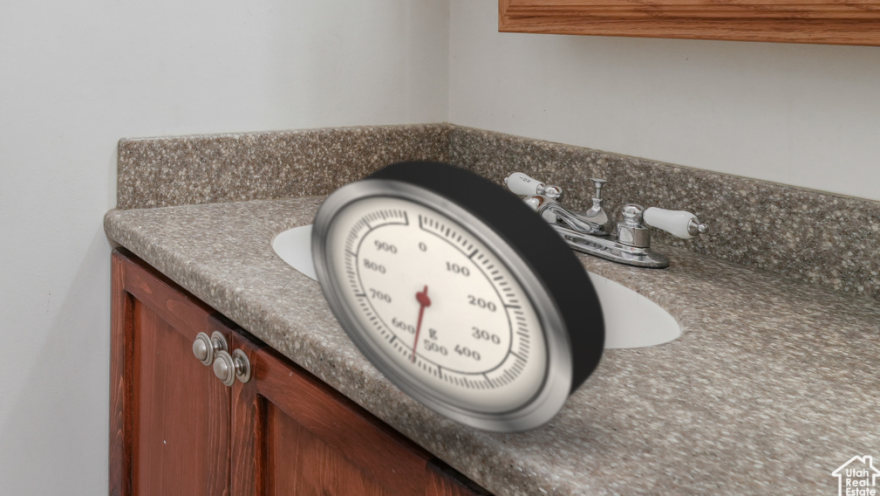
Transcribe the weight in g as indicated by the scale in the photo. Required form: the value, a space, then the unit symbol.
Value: 550 g
